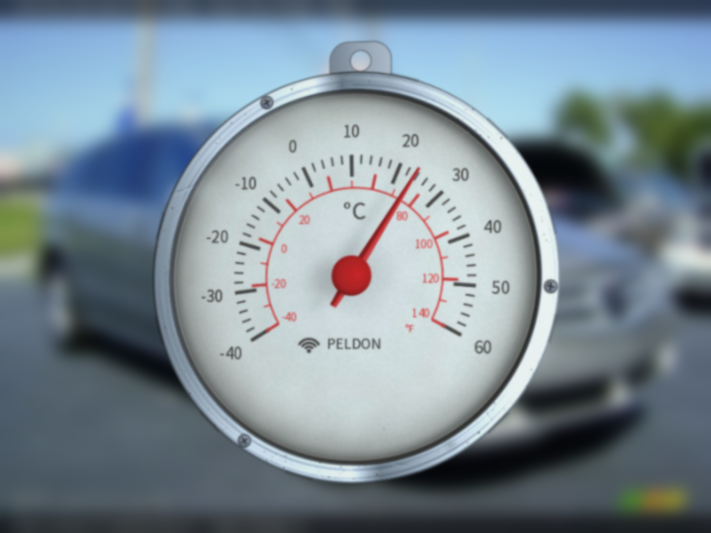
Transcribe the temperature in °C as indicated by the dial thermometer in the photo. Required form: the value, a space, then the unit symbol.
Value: 24 °C
